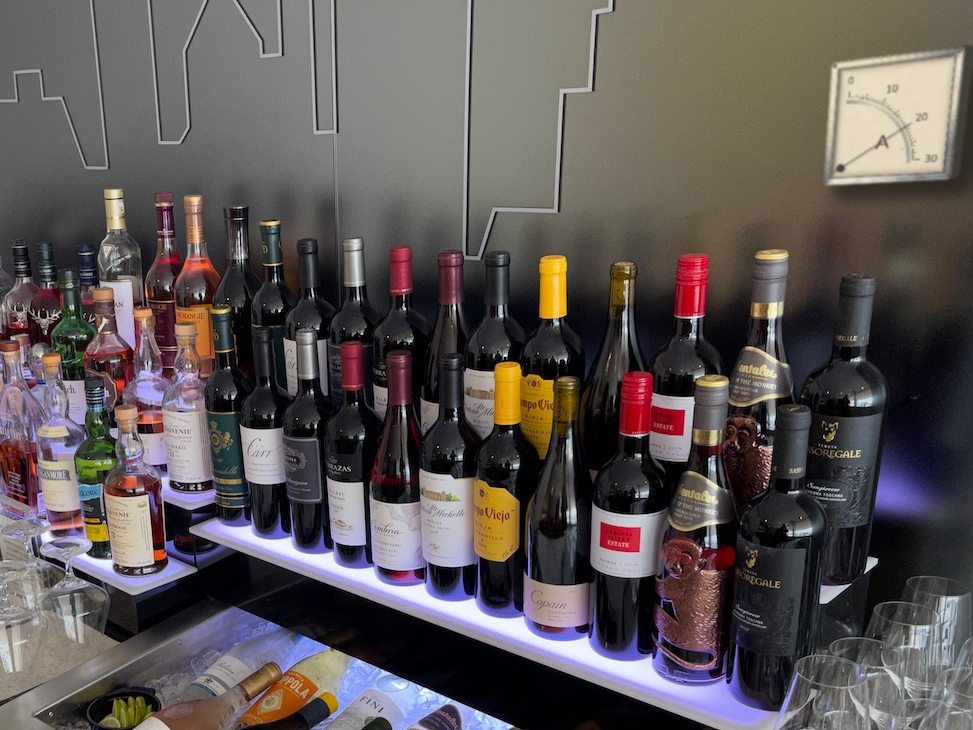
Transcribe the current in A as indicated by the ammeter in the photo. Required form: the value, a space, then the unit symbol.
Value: 20 A
